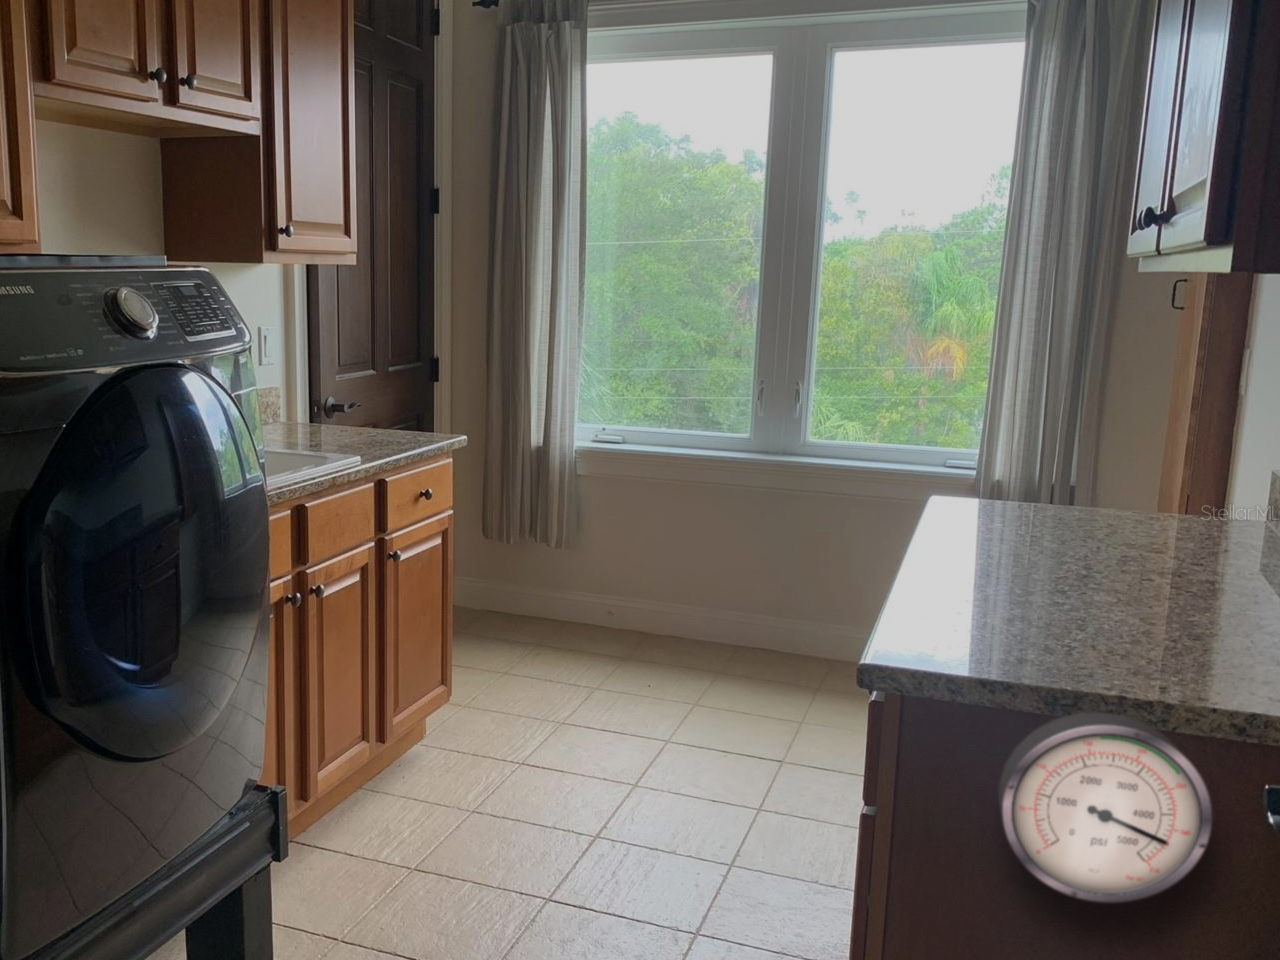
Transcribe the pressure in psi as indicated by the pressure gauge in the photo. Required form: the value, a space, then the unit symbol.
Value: 4500 psi
